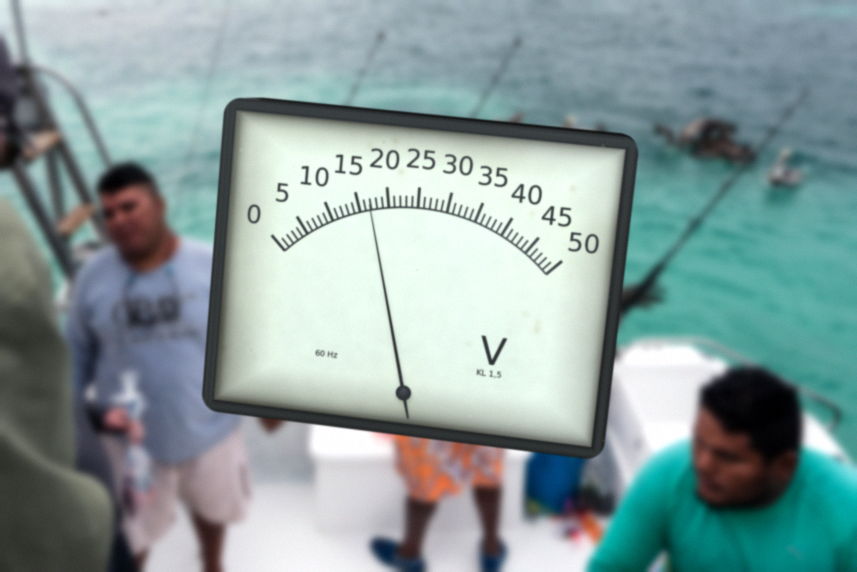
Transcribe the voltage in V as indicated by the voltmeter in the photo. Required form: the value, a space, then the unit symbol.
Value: 17 V
